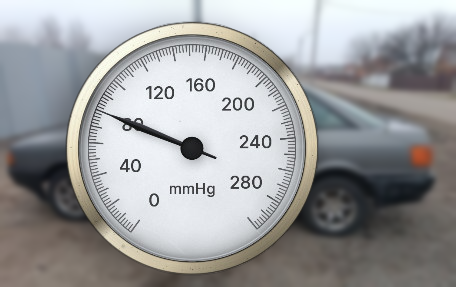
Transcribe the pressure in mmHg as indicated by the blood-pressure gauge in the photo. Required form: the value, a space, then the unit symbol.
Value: 80 mmHg
